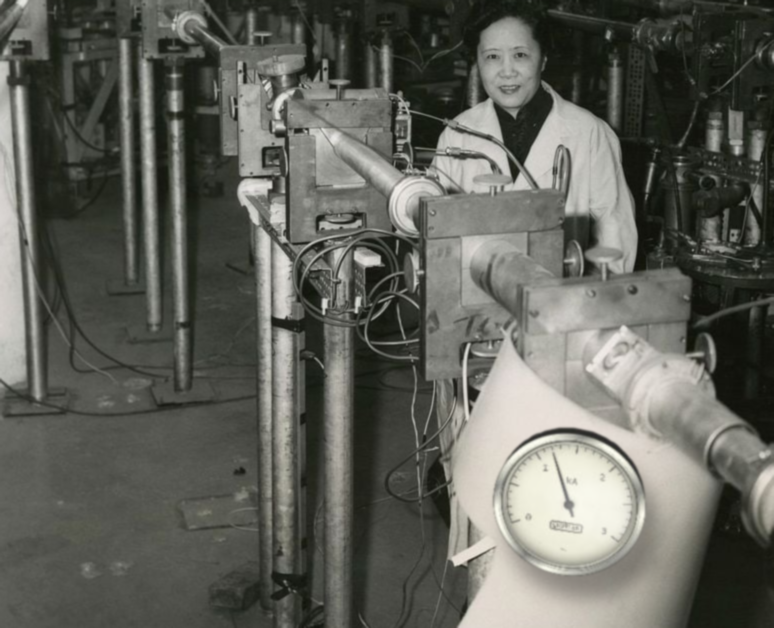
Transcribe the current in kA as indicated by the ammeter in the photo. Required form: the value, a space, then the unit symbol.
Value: 1.2 kA
